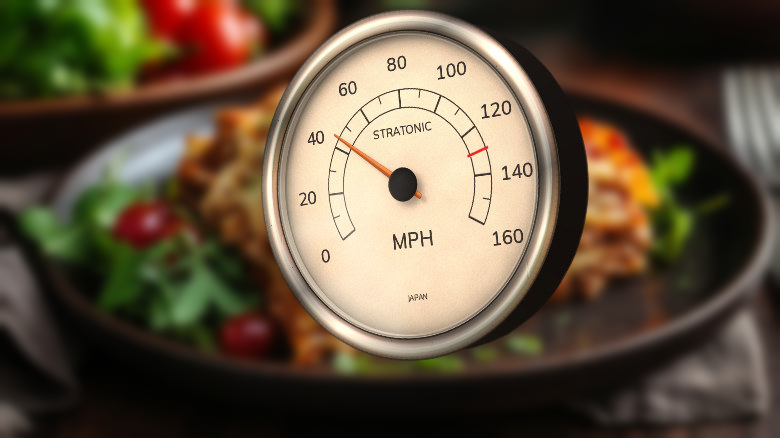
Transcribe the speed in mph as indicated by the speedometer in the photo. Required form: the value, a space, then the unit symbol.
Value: 45 mph
